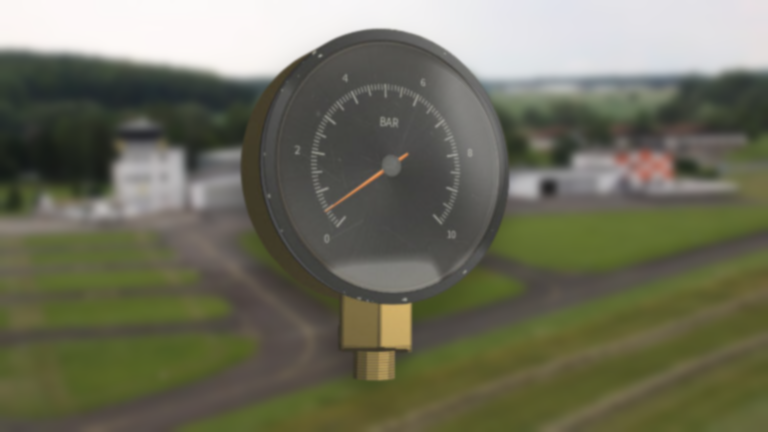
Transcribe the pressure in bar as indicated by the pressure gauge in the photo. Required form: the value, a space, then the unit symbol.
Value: 0.5 bar
